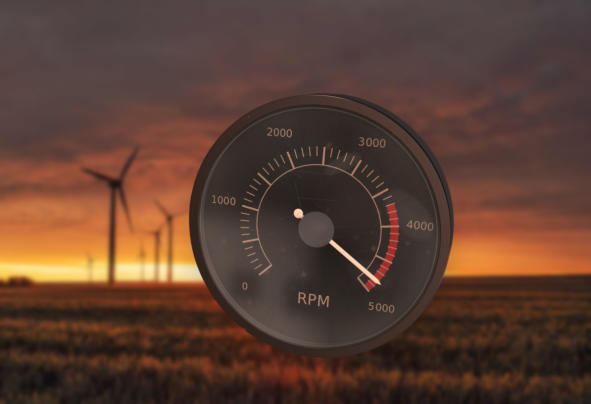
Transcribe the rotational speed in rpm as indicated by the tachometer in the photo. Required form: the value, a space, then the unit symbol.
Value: 4800 rpm
